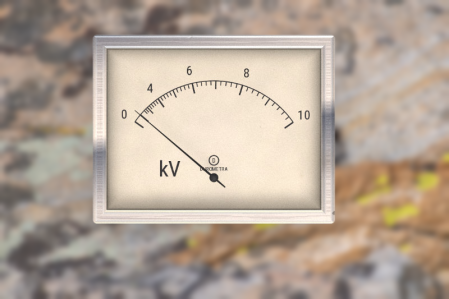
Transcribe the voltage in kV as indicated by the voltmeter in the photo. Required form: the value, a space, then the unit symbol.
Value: 2 kV
